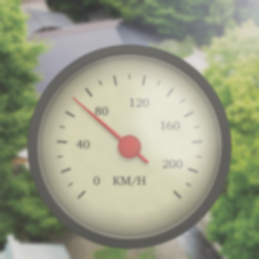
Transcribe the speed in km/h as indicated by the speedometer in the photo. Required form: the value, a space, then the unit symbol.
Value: 70 km/h
